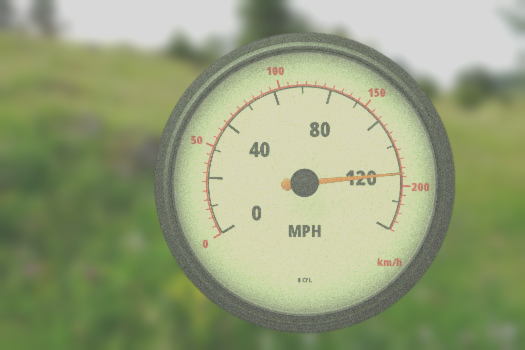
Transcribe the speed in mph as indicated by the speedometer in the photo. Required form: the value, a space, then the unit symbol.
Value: 120 mph
